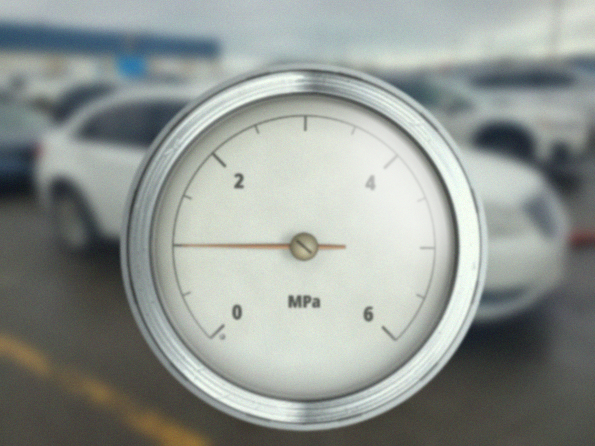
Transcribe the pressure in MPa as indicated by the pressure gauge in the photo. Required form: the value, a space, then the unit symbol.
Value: 1 MPa
